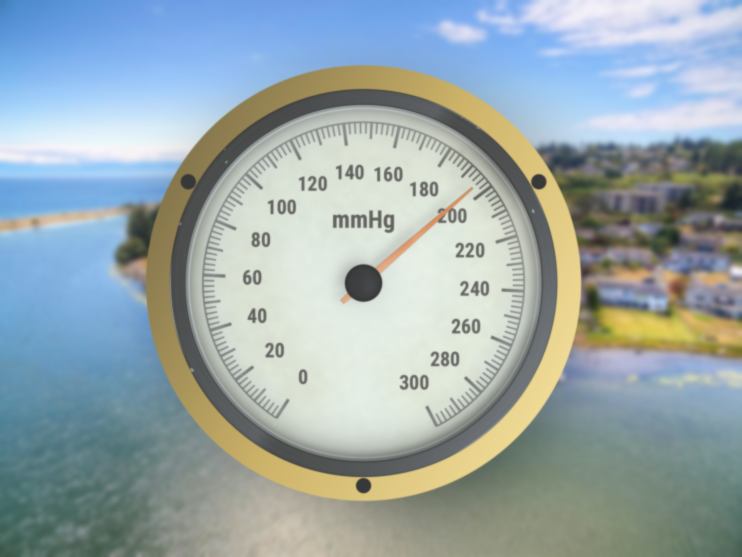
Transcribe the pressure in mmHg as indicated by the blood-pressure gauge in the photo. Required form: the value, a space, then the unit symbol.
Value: 196 mmHg
